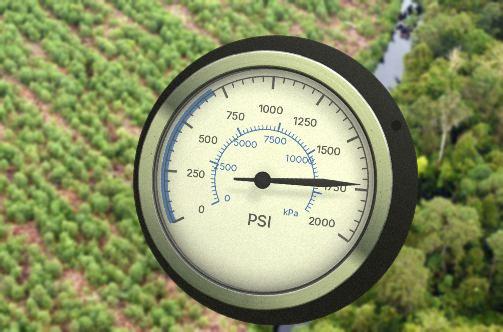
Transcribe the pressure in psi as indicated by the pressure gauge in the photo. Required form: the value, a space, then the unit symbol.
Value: 1725 psi
